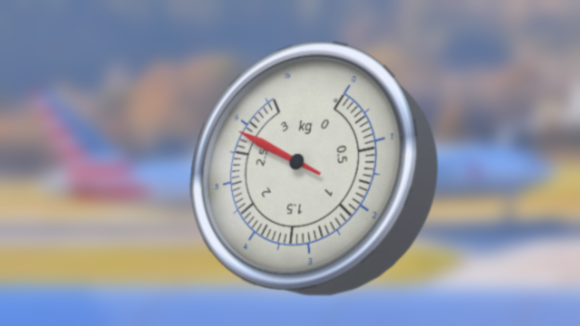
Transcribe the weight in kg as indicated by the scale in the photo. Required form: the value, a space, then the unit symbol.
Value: 2.65 kg
